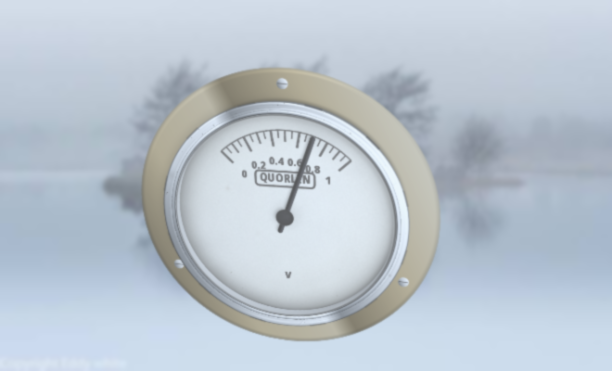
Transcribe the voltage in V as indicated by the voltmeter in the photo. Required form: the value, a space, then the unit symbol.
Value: 0.7 V
